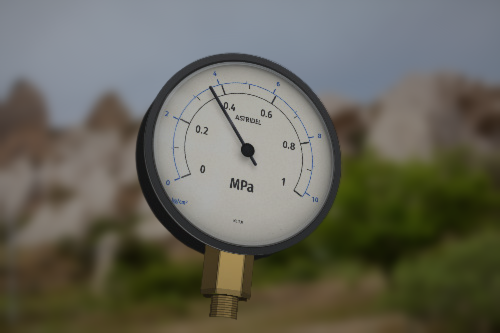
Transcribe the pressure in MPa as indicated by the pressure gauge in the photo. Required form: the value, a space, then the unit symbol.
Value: 0.35 MPa
